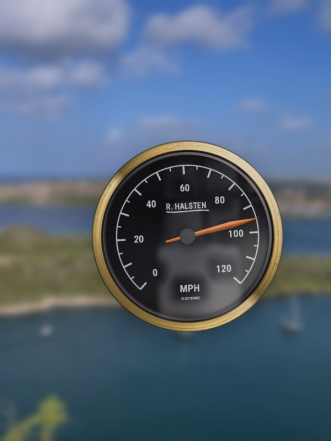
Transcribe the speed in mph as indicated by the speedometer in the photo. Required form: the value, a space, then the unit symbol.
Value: 95 mph
